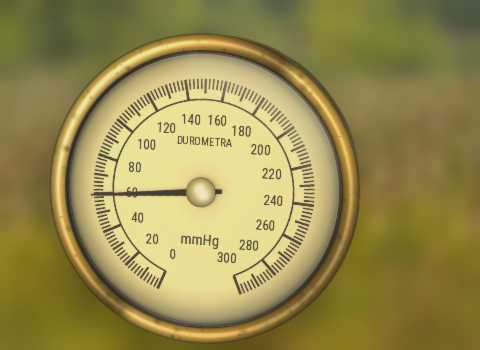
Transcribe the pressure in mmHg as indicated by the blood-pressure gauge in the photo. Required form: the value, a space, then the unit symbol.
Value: 60 mmHg
